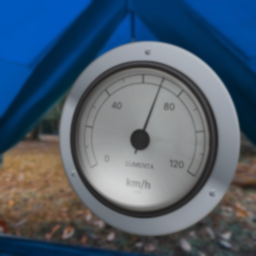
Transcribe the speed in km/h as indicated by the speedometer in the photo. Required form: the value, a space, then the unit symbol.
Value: 70 km/h
